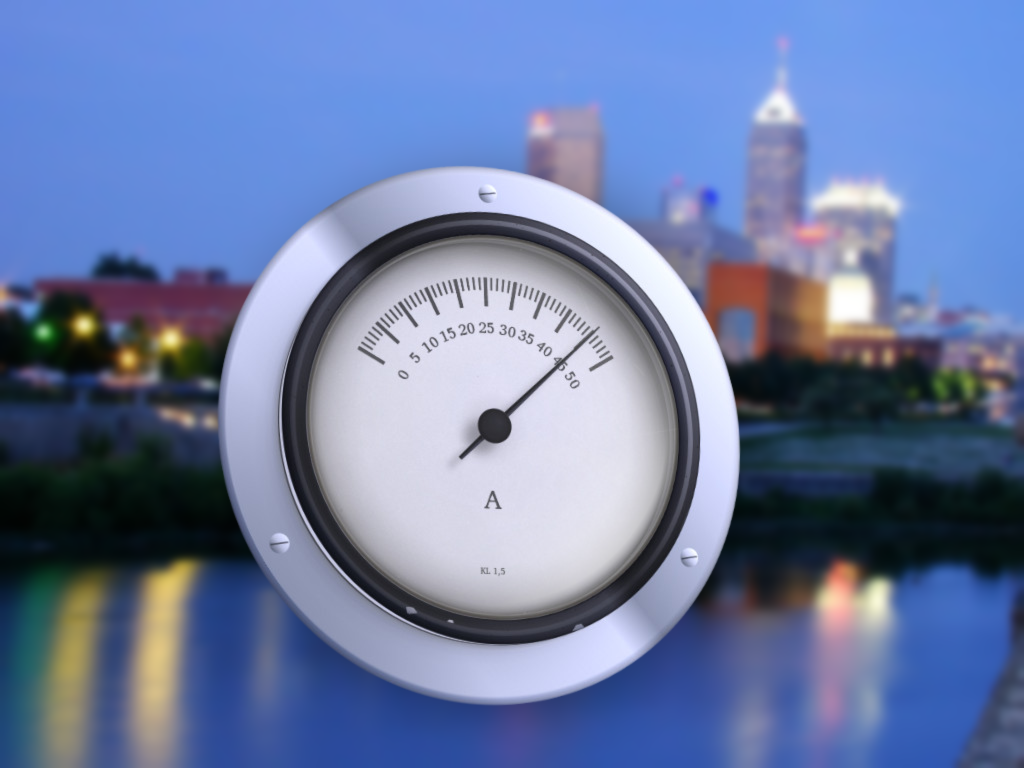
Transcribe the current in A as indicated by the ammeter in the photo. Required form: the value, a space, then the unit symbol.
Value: 45 A
